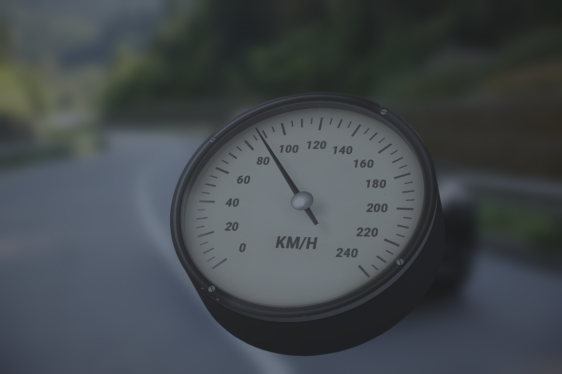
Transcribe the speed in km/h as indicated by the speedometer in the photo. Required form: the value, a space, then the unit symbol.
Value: 87.5 km/h
